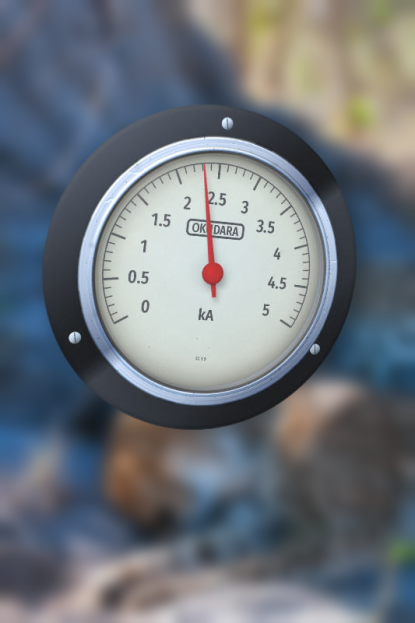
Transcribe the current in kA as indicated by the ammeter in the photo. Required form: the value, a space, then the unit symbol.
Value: 2.3 kA
